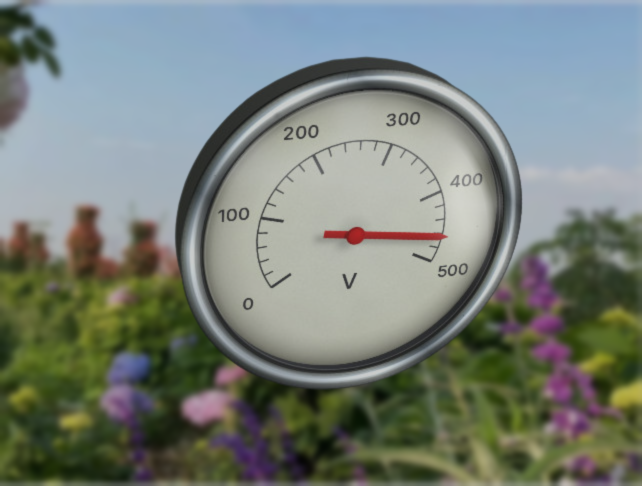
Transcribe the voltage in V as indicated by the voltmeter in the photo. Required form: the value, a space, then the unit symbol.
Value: 460 V
